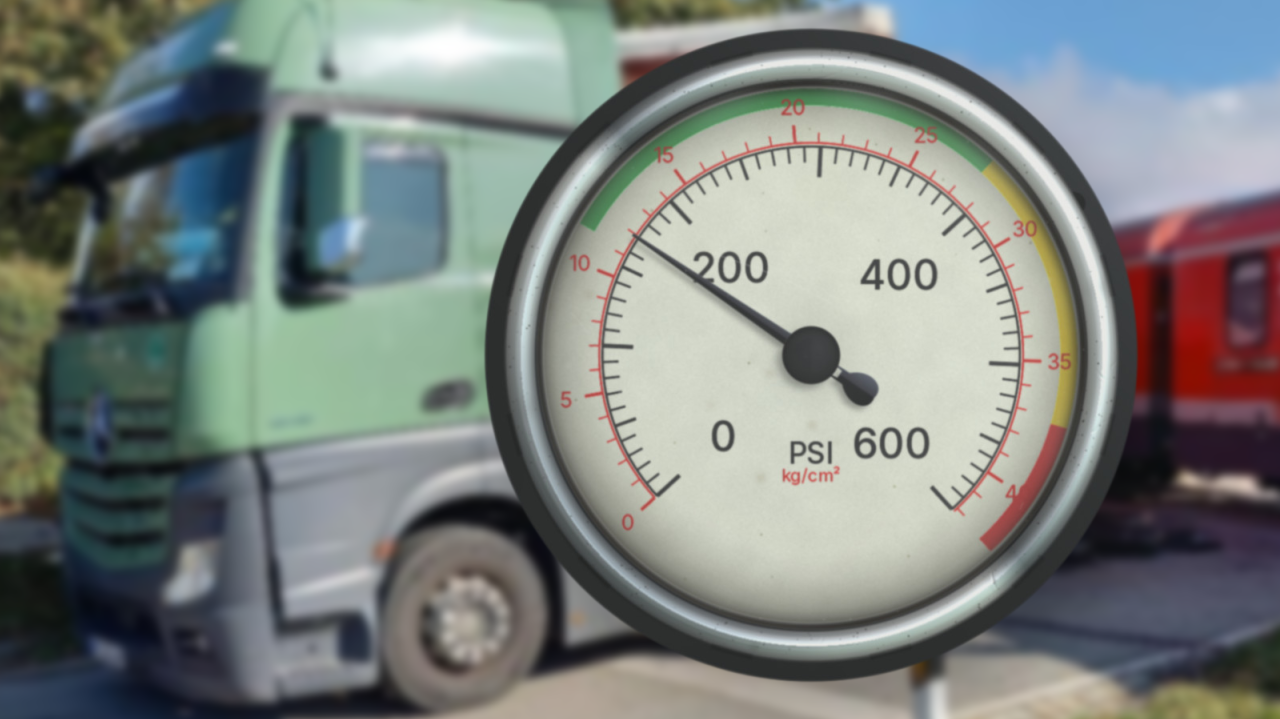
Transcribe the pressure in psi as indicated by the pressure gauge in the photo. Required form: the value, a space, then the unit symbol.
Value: 170 psi
